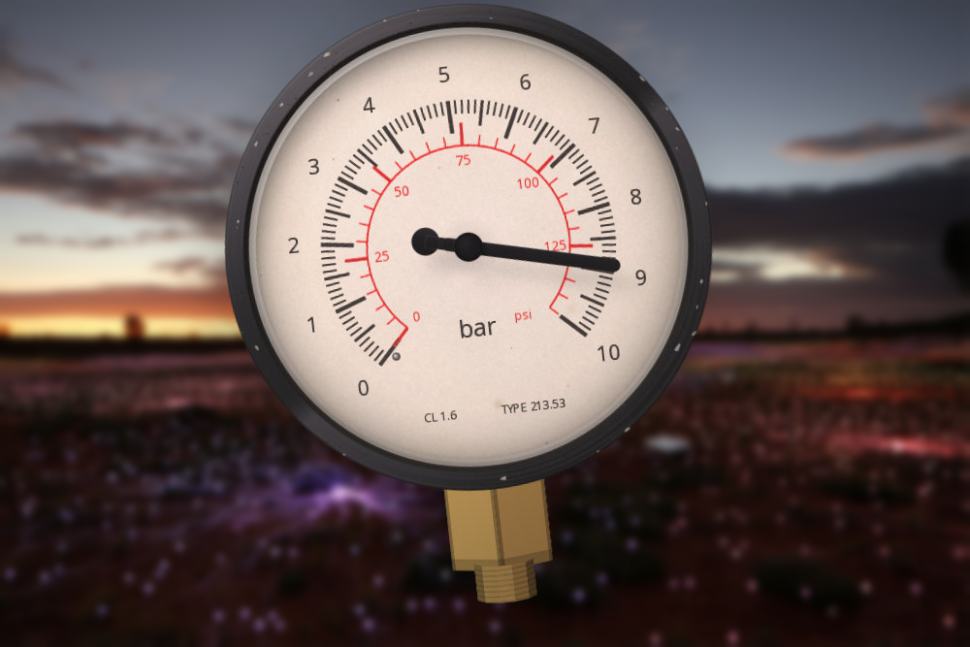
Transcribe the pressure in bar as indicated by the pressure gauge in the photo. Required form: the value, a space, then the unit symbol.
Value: 8.9 bar
